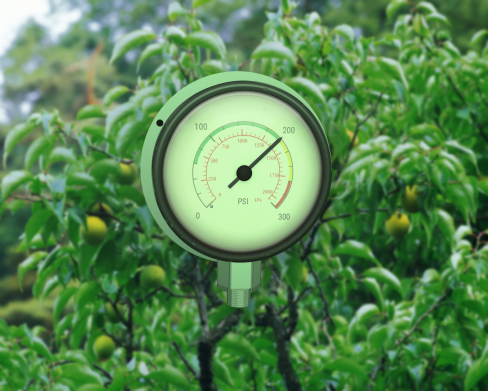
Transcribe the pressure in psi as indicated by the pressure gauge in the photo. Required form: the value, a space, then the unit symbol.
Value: 200 psi
